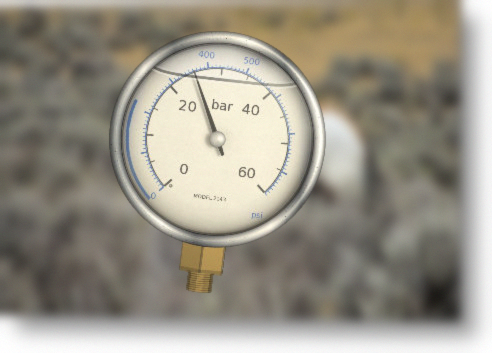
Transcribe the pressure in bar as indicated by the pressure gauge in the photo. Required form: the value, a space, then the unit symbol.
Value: 25 bar
